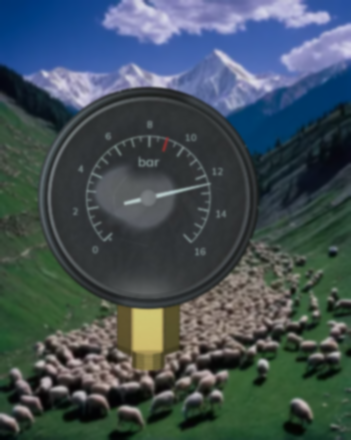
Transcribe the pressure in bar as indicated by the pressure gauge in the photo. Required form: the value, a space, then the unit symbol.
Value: 12.5 bar
